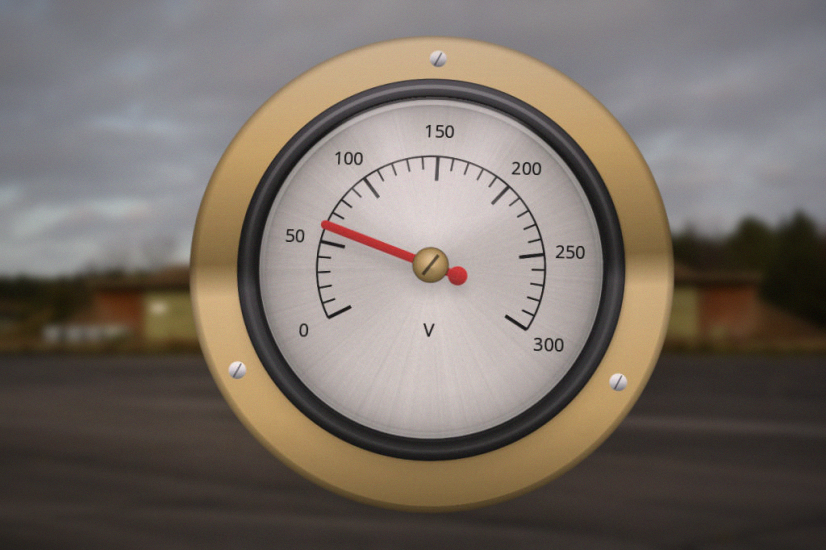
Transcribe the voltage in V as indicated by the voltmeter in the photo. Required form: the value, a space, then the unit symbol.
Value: 60 V
